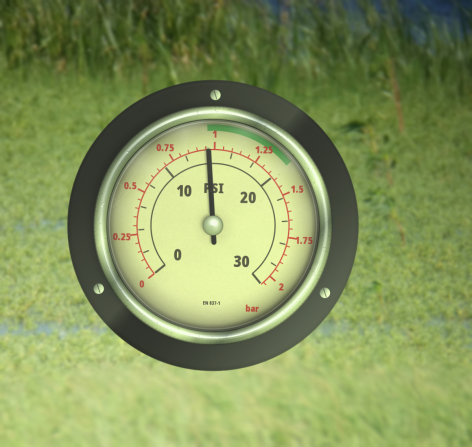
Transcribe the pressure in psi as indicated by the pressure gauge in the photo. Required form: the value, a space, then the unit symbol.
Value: 14 psi
